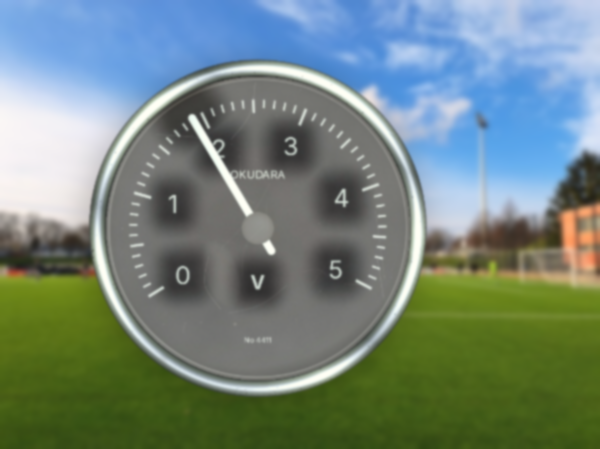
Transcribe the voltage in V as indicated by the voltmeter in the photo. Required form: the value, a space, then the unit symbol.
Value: 1.9 V
